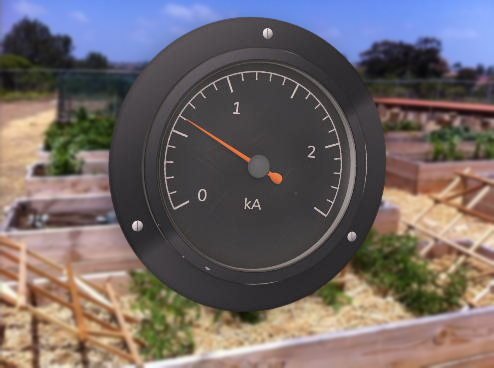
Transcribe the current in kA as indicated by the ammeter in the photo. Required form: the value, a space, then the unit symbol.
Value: 0.6 kA
